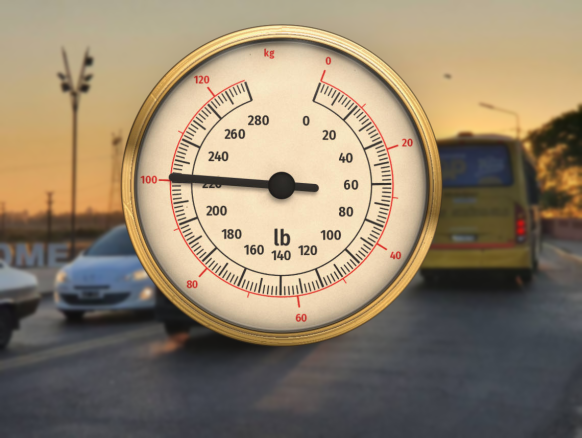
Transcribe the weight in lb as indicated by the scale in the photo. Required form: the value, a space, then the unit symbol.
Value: 222 lb
